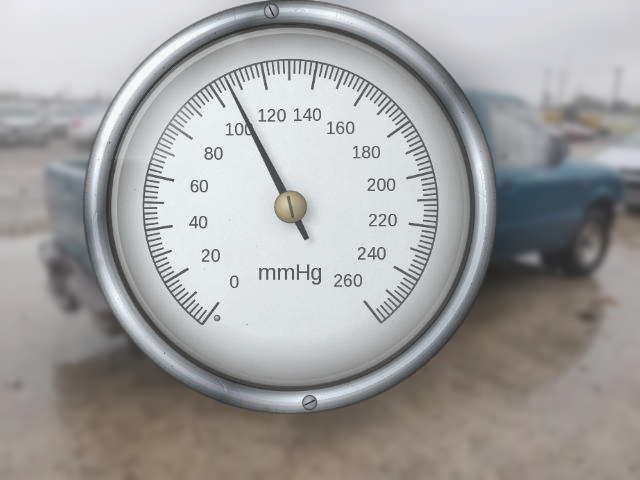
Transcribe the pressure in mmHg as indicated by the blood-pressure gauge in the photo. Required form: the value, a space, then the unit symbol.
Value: 106 mmHg
